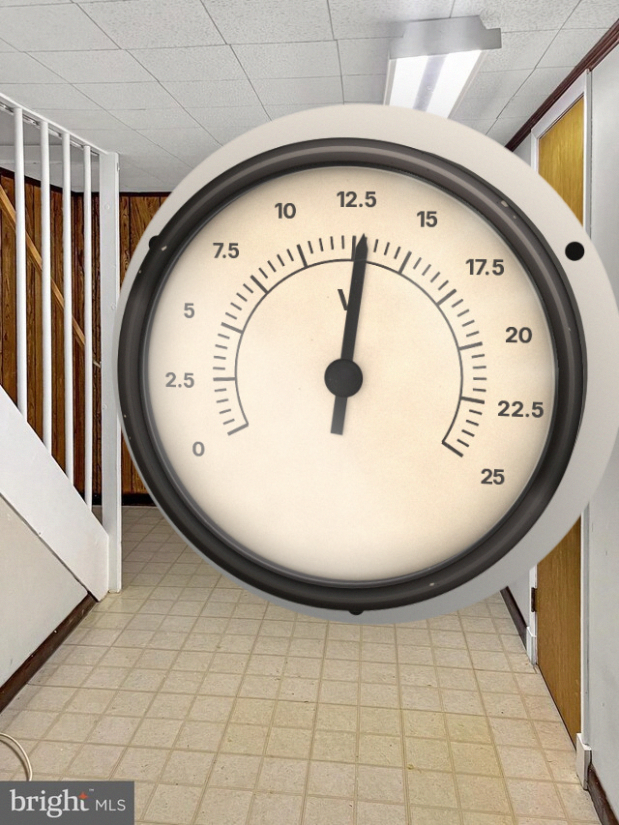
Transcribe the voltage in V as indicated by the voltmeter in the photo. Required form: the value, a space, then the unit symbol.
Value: 13 V
